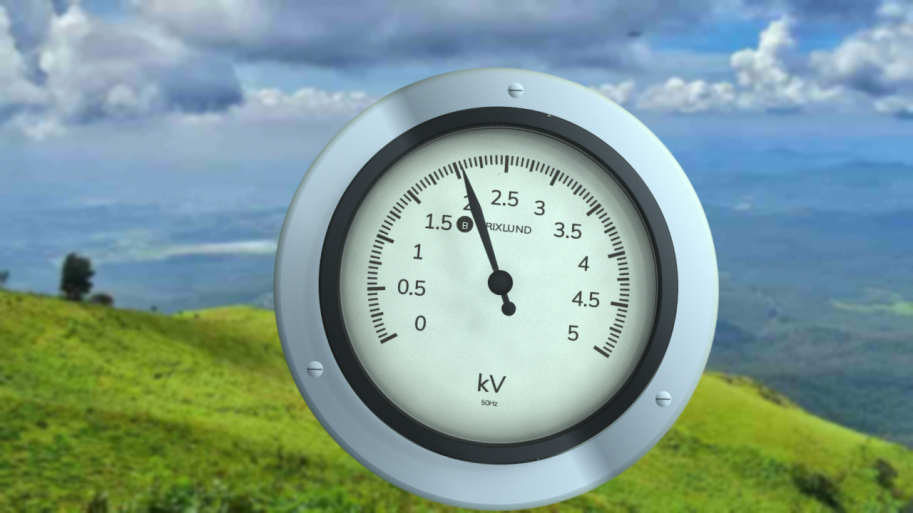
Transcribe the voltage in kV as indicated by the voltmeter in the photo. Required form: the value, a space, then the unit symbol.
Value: 2.05 kV
